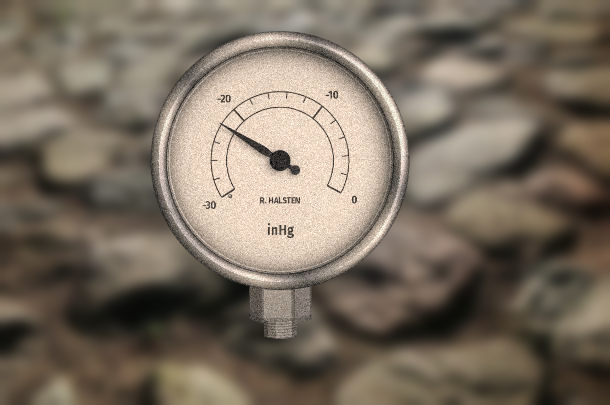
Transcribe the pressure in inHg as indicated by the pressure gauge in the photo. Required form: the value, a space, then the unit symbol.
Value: -22 inHg
